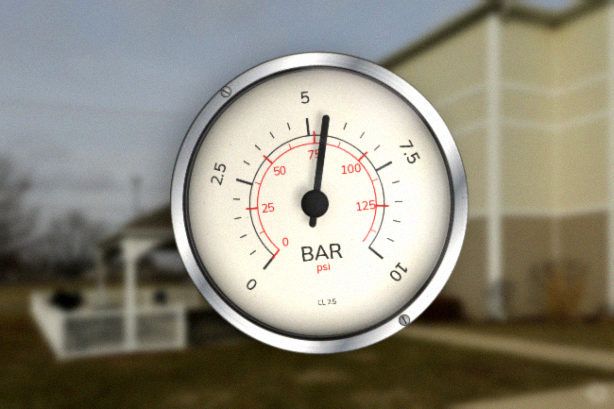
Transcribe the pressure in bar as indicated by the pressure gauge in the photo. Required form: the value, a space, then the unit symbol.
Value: 5.5 bar
